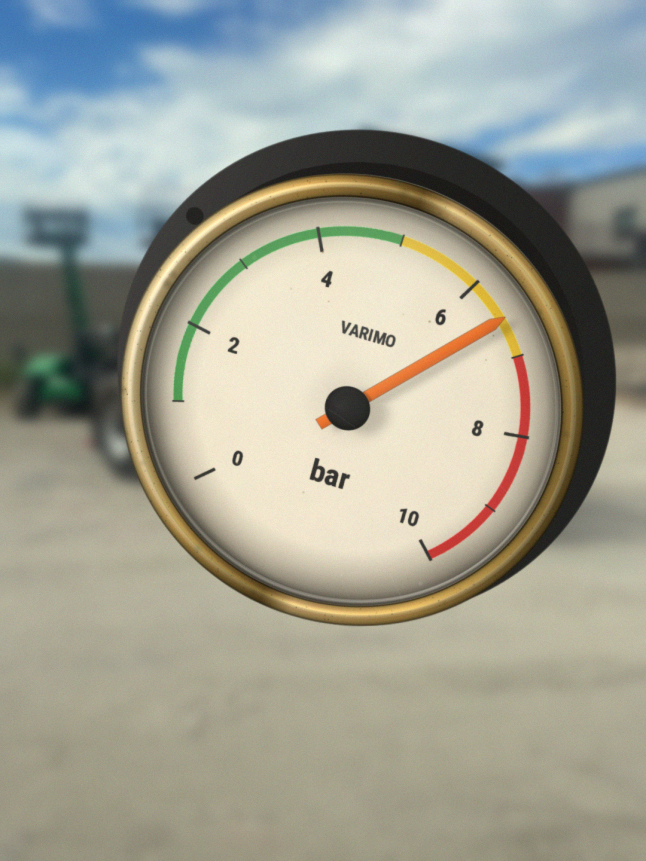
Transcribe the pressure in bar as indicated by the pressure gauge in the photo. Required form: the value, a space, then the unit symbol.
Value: 6.5 bar
